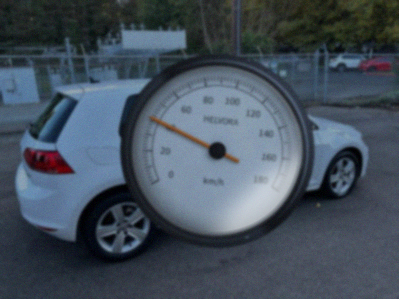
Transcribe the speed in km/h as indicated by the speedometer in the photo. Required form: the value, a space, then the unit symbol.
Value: 40 km/h
